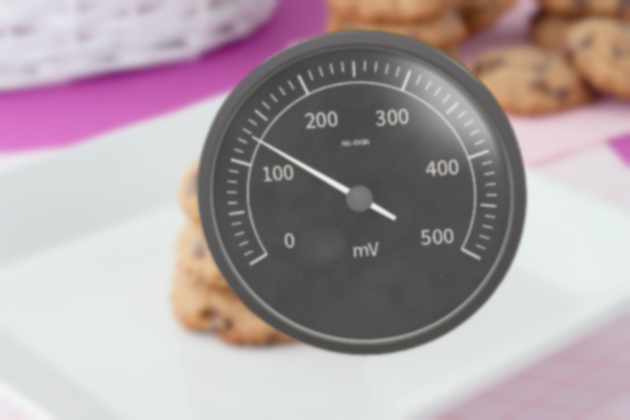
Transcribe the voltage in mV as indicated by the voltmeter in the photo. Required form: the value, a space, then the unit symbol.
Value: 130 mV
